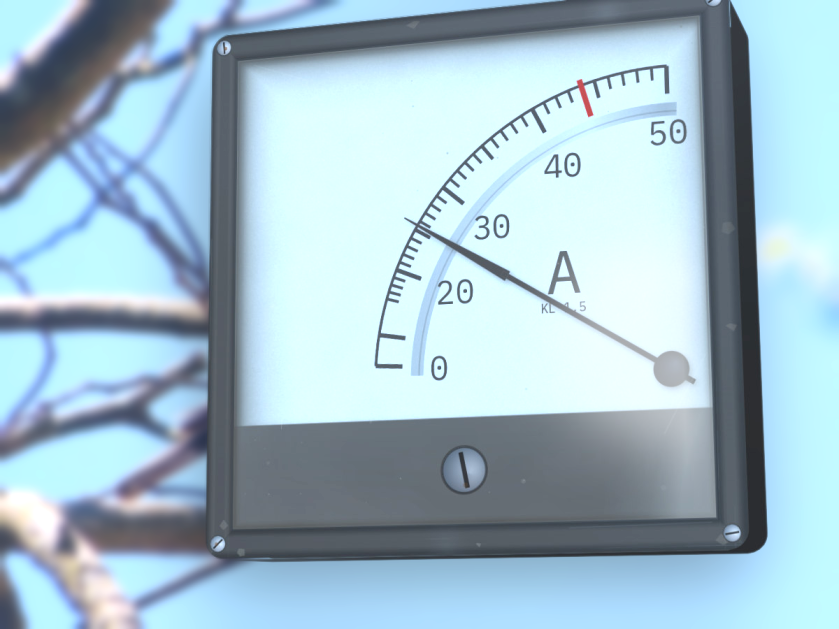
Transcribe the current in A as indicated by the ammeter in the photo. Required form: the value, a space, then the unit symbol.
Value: 25.5 A
